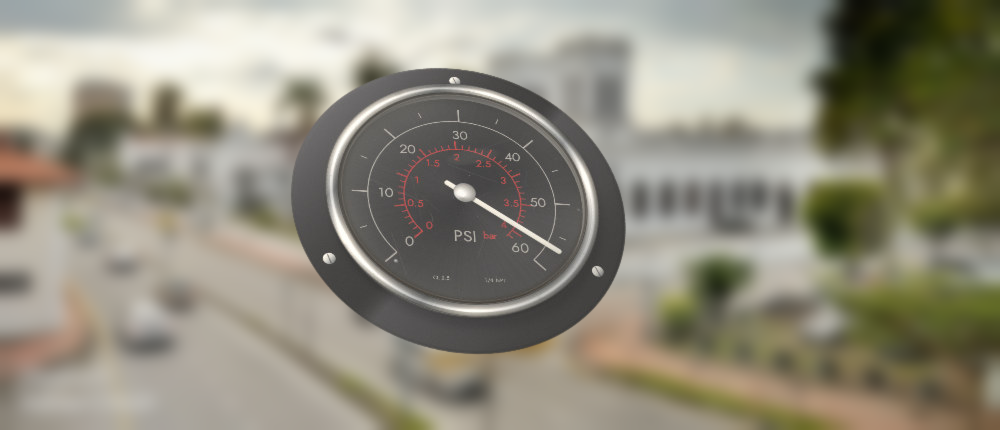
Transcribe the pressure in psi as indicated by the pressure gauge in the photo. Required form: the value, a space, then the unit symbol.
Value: 57.5 psi
